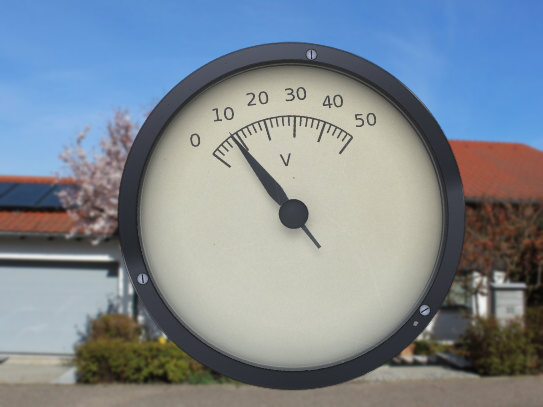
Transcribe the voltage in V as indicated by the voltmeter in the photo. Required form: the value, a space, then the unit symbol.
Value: 8 V
